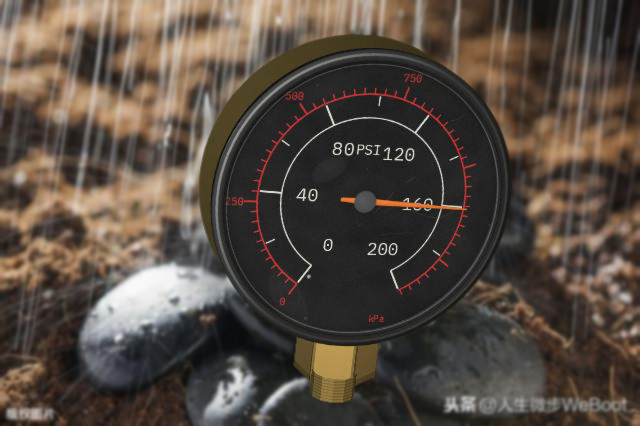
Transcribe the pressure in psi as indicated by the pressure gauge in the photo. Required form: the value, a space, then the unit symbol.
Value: 160 psi
